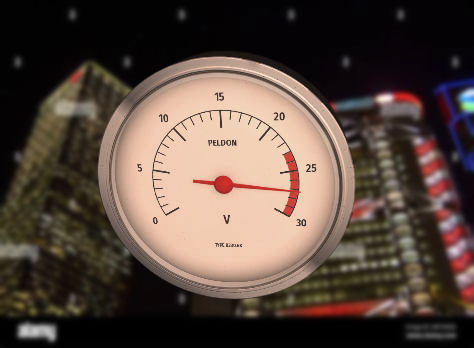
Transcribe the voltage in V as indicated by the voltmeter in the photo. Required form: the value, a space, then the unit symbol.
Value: 27 V
